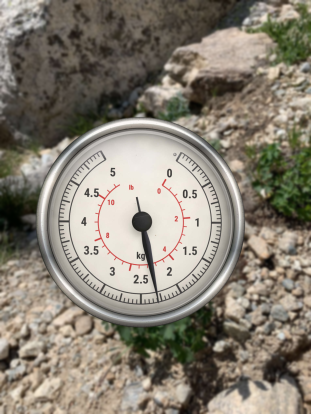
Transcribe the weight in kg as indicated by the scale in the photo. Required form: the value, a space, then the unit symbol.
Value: 2.3 kg
